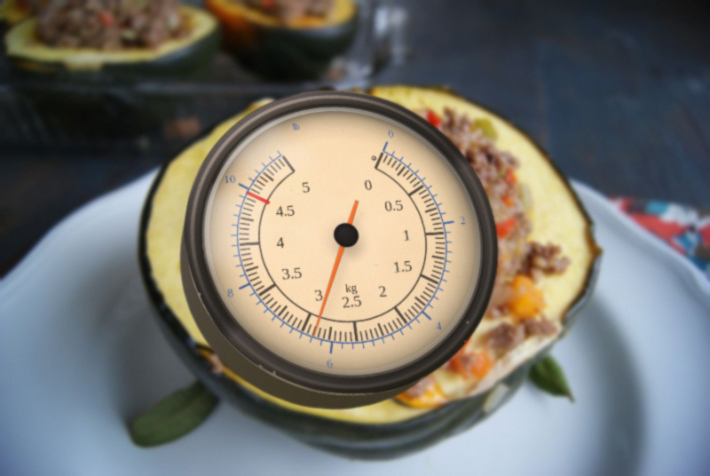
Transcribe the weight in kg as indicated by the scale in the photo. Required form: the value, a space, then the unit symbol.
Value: 2.9 kg
